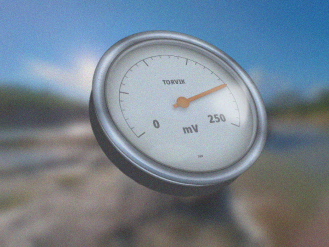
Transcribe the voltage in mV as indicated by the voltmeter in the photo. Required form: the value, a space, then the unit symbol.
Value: 200 mV
